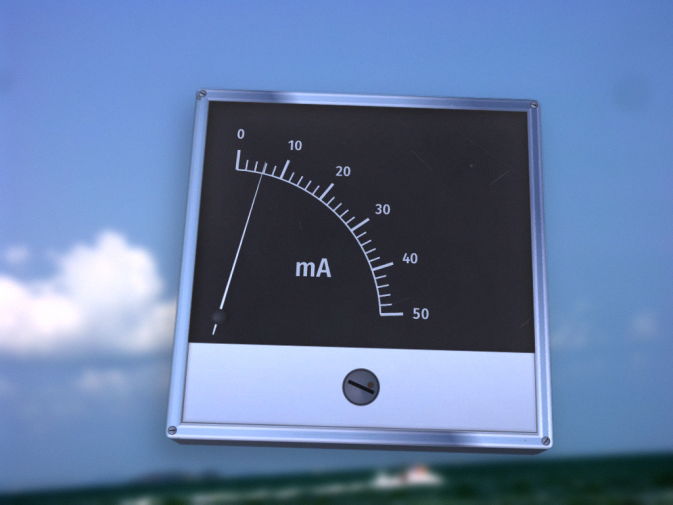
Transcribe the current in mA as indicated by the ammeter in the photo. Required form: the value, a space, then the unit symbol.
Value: 6 mA
